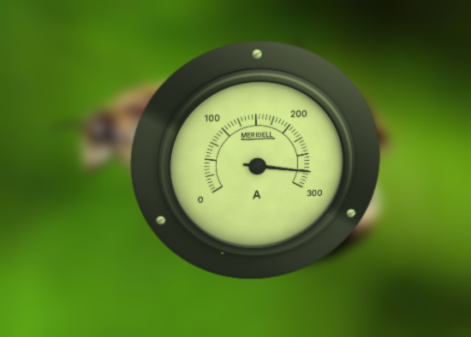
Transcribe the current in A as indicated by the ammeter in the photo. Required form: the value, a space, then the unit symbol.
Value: 275 A
